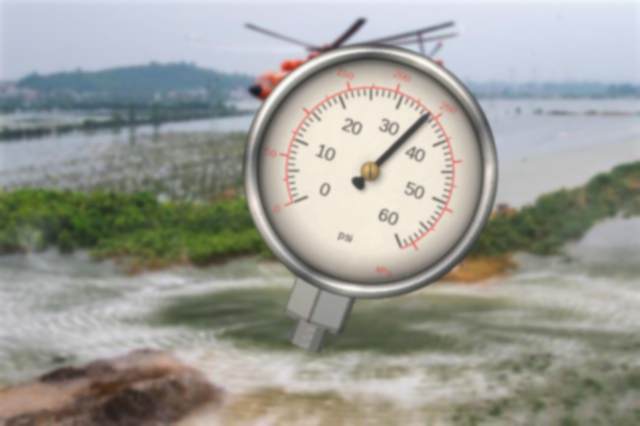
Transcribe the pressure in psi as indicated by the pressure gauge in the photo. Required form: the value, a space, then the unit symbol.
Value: 35 psi
